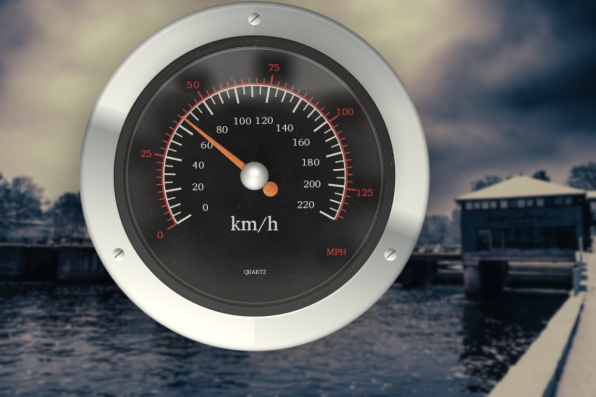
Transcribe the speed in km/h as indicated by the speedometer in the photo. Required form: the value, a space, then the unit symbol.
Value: 65 km/h
